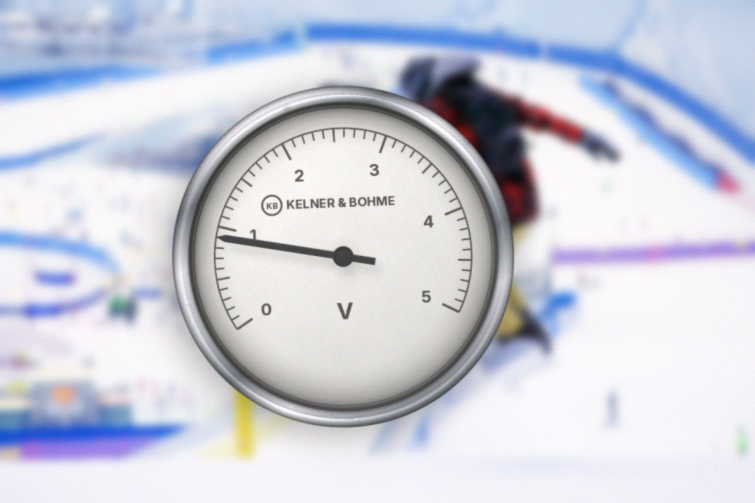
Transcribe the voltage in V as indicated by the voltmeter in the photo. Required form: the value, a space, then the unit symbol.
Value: 0.9 V
